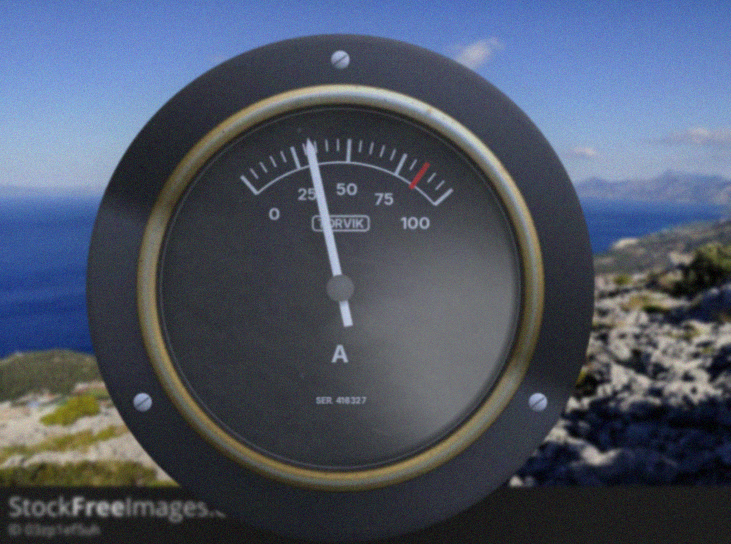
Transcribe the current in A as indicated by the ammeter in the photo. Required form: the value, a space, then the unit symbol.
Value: 32.5 A
